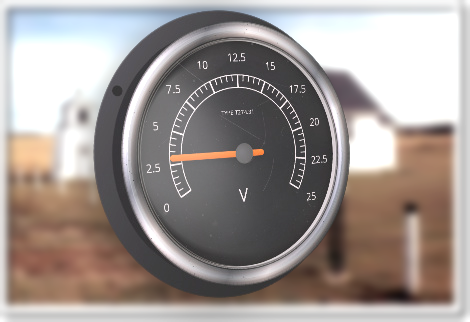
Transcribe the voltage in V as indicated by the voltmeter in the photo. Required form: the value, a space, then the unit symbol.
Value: 3 V
